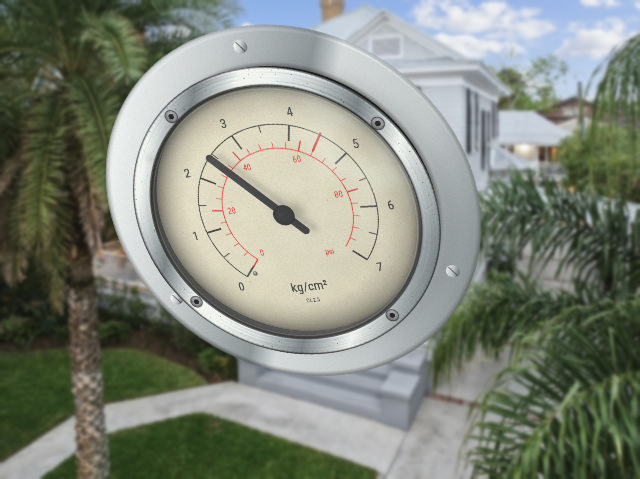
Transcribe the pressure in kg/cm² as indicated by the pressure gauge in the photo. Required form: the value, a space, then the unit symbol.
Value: 2.5 kg/cm²
